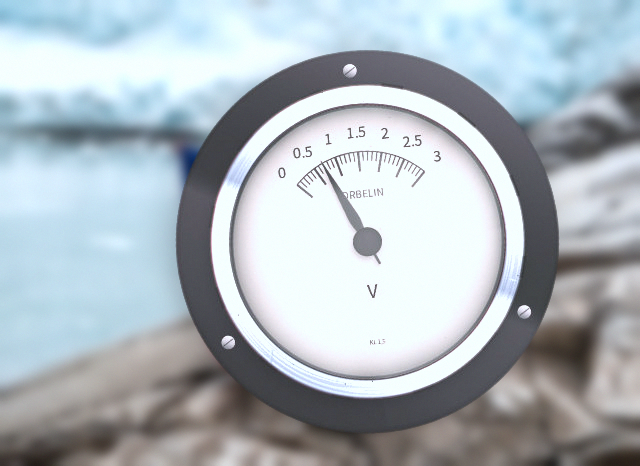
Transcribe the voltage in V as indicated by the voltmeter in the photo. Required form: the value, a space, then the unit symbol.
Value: 0.7 V
